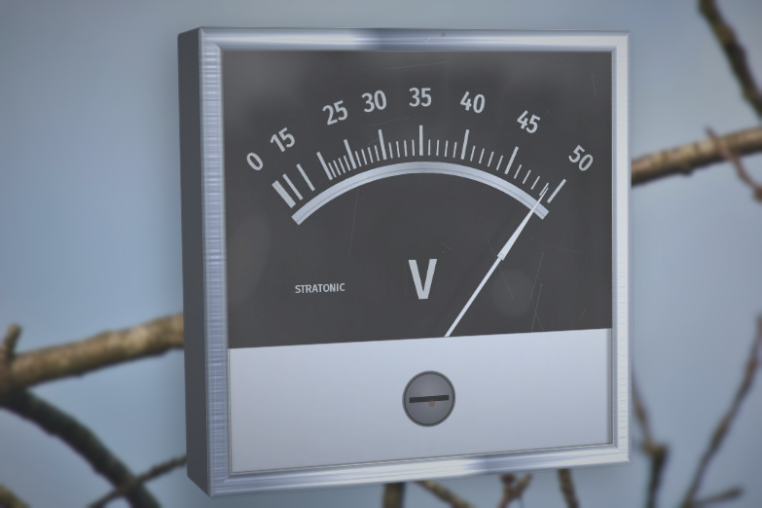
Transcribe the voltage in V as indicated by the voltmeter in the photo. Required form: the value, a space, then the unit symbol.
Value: 49 V
